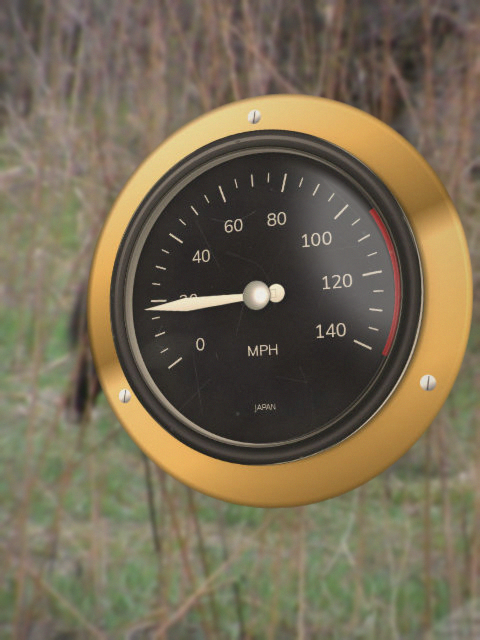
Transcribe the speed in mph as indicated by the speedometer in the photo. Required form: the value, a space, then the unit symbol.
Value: 17.5 mph
